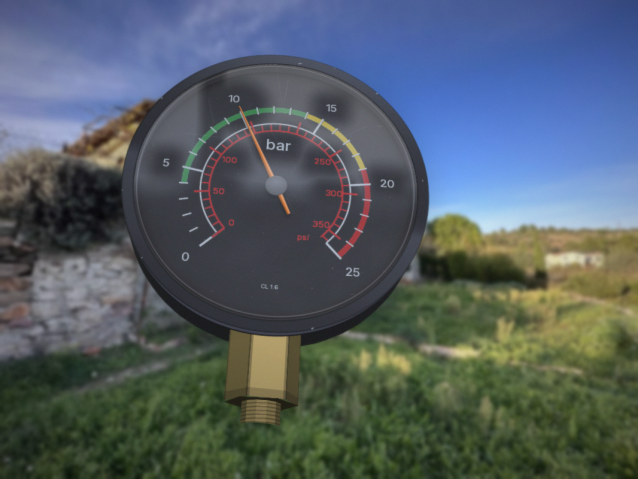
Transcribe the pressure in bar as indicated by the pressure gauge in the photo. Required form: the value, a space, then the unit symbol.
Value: 10 bar
